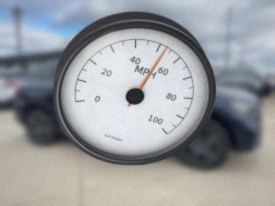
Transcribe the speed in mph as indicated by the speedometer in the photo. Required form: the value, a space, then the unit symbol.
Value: 52.5 mph
